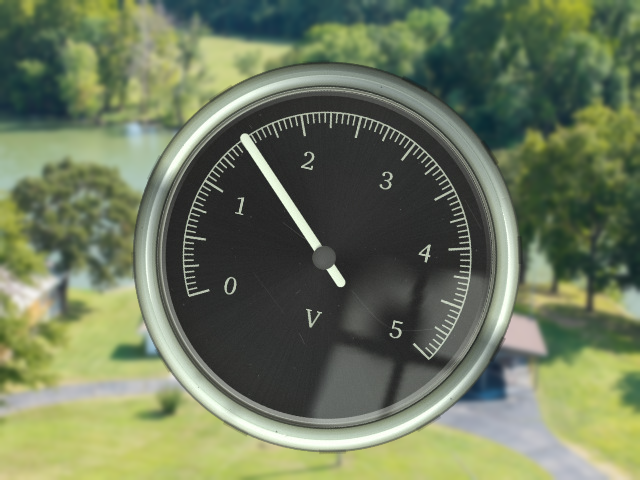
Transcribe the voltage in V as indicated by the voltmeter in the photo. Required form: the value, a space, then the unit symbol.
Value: 1.5 V
